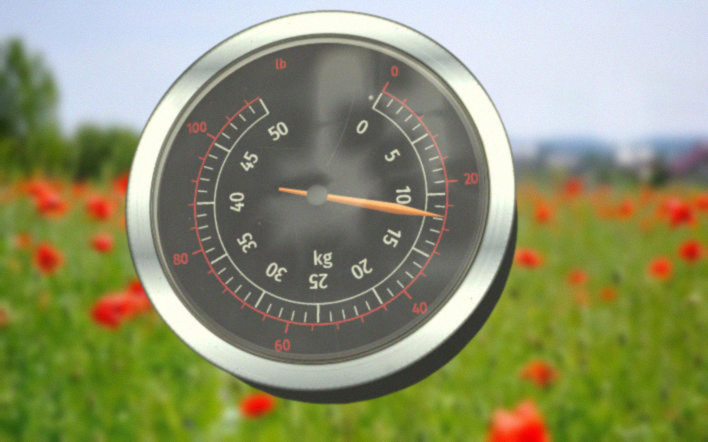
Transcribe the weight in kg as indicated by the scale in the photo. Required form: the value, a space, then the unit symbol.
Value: 12 kg
